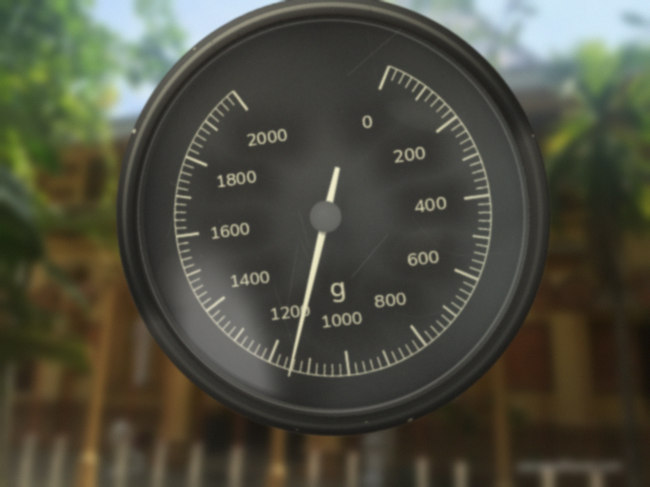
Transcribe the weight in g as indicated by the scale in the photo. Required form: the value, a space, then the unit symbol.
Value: 1140 g
